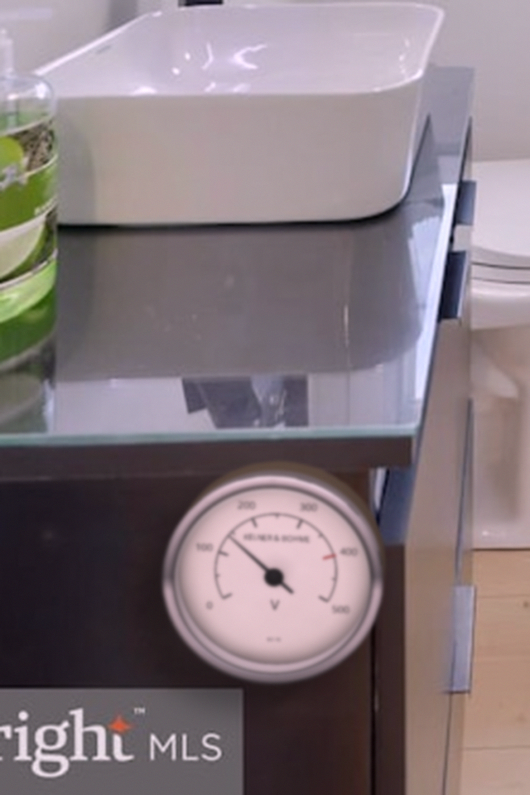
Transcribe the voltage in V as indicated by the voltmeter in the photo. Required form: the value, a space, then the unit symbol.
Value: 150 V
